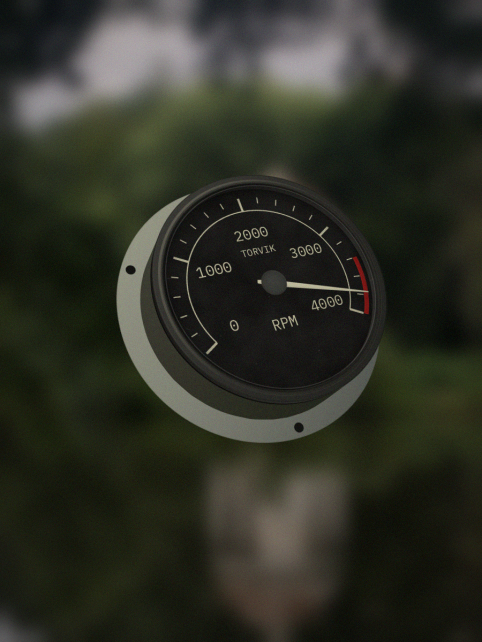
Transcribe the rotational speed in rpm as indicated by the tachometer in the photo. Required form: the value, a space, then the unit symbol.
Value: 3800 rpm
